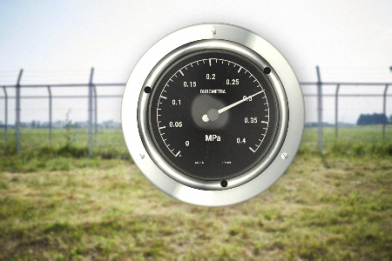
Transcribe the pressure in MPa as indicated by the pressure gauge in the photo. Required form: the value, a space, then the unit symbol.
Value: 0.3 MPa
